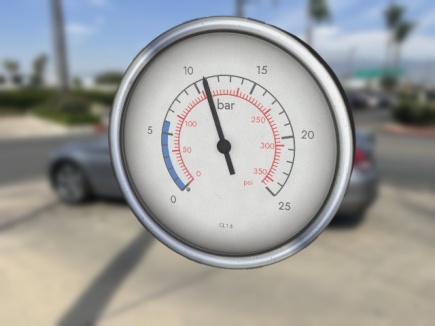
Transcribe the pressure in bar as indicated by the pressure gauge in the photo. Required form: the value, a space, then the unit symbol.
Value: 11 bar
